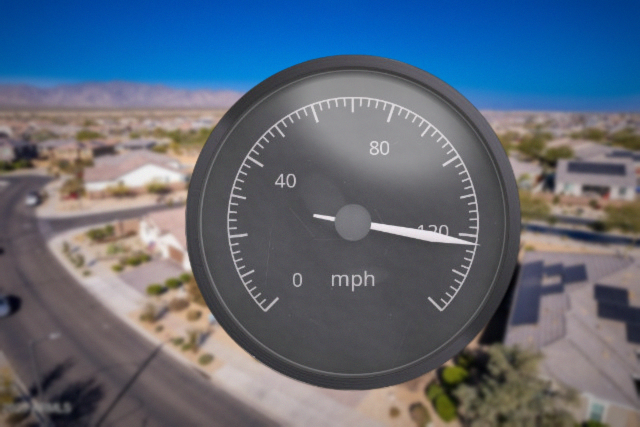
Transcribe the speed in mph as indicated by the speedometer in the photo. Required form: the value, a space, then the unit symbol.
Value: 122 mph
